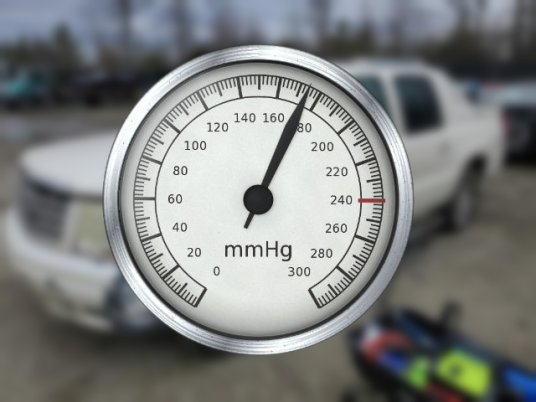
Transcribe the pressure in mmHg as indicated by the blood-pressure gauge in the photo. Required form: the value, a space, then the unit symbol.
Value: 174 mmHg
